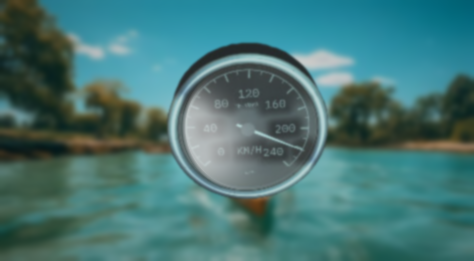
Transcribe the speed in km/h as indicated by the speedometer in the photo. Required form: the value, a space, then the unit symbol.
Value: 220 km/h
